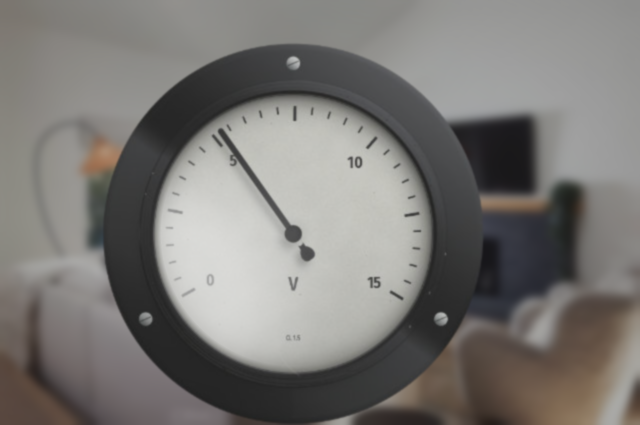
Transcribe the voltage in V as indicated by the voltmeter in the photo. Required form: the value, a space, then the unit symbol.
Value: 5.25 V
